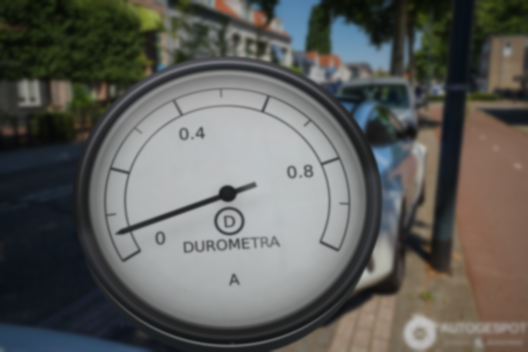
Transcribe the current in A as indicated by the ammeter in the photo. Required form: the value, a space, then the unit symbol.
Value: 0.05 A
